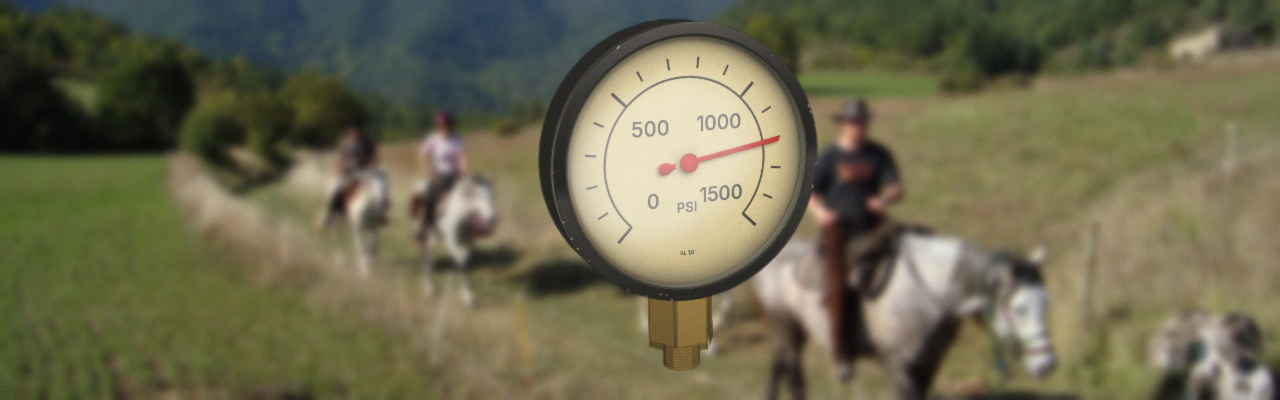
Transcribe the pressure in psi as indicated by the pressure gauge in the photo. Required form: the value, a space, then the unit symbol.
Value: 1200 psi
